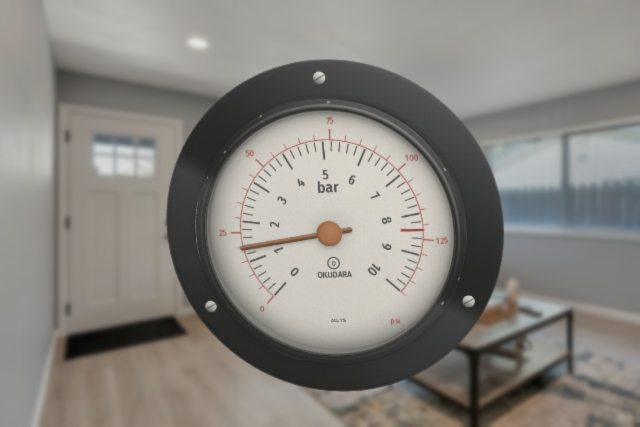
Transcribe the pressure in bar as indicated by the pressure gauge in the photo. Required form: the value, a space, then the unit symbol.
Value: 1.4 bar
